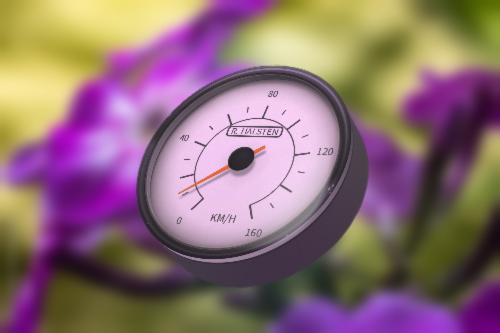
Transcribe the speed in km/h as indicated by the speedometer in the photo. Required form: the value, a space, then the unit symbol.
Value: 10 km/h
